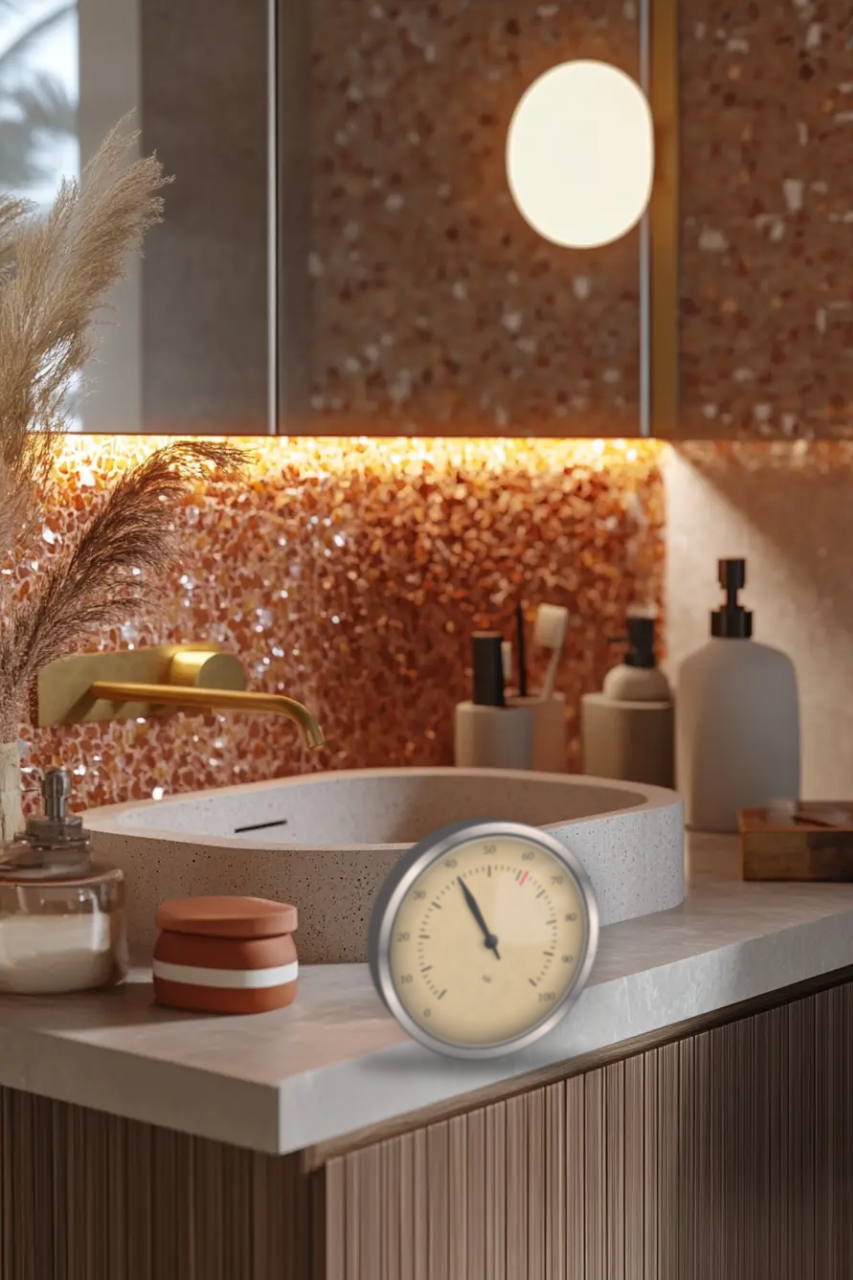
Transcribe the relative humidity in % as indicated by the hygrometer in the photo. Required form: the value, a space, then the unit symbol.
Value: 40 %
